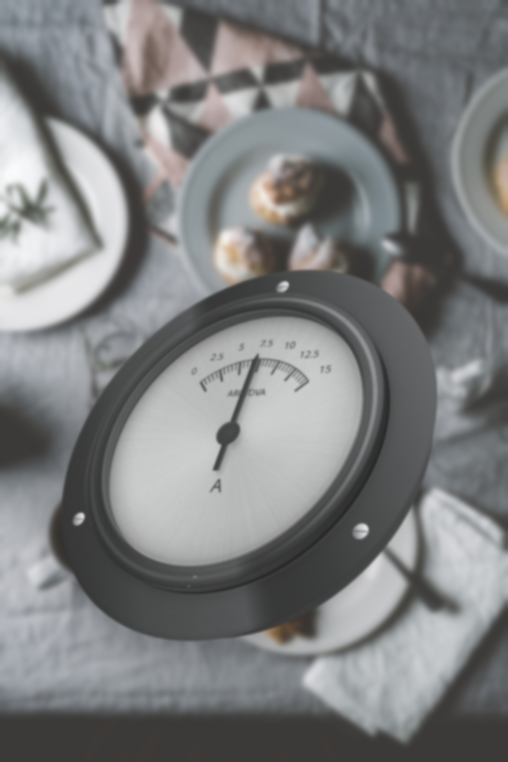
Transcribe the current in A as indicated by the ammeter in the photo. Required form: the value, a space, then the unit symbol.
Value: 7.5 A
